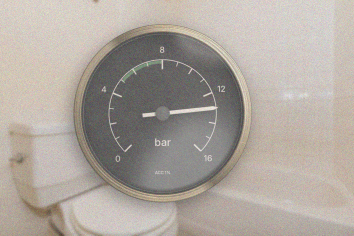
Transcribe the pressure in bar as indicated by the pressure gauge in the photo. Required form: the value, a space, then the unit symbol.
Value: 13 bar
